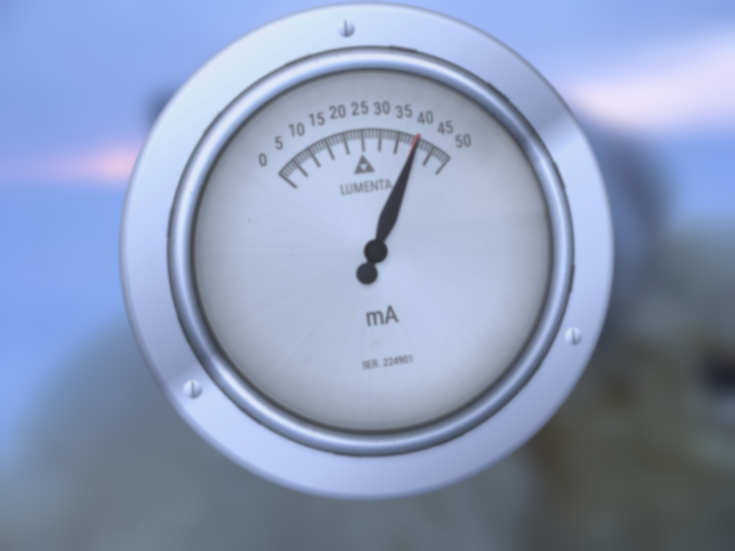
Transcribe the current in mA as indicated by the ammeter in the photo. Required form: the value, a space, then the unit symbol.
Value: 40 mA
